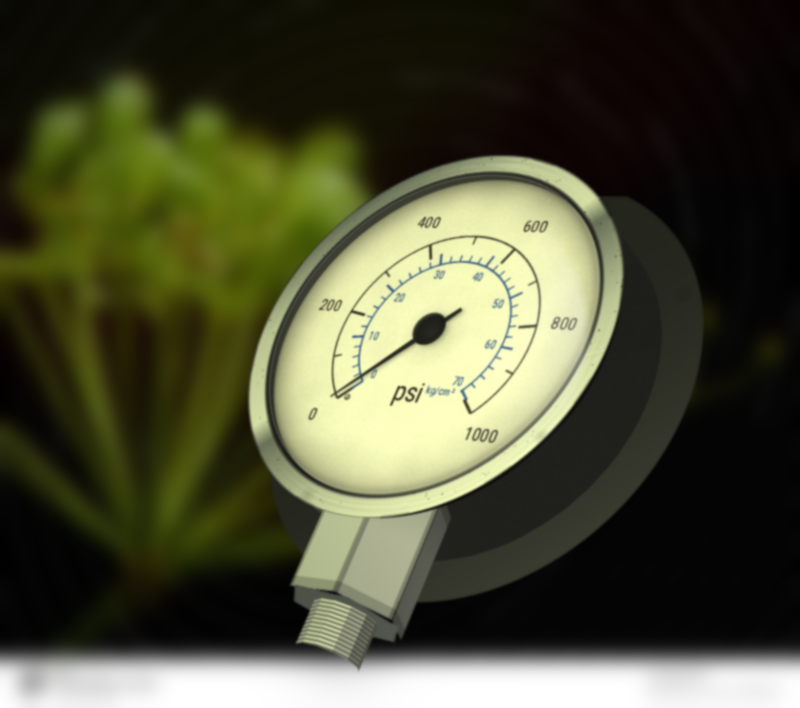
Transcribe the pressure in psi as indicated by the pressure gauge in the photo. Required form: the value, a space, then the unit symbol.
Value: 0 psi
